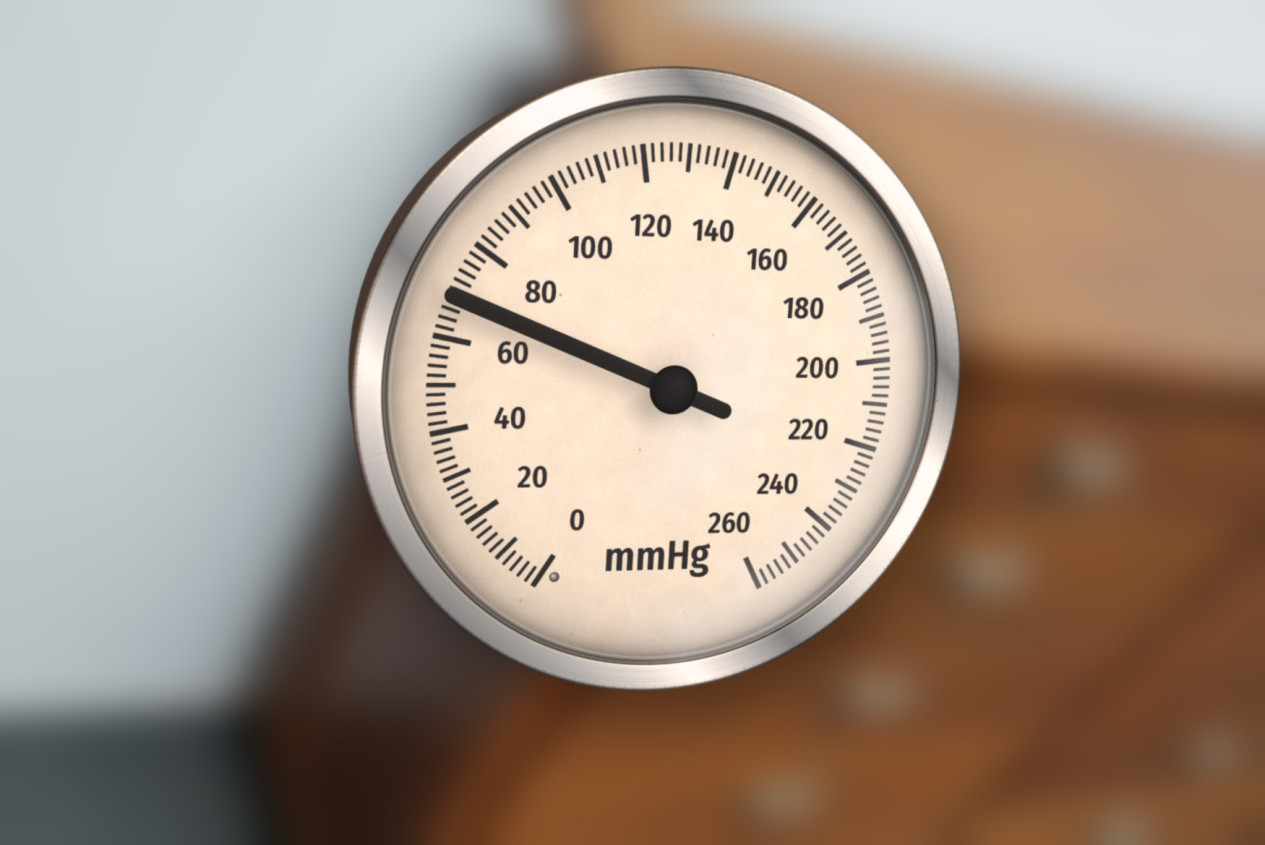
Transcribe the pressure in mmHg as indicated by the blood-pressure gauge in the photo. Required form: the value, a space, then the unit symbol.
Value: 69 mmHg
